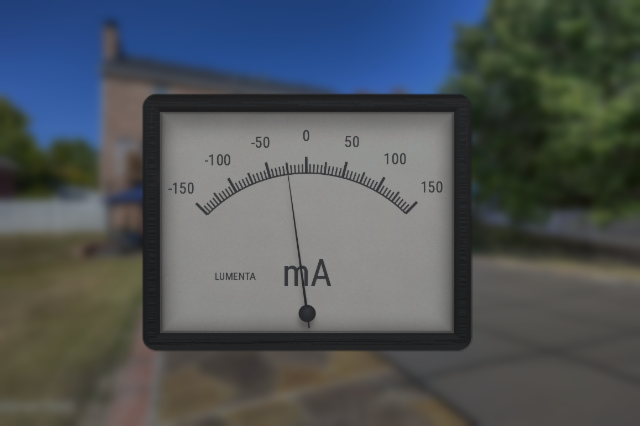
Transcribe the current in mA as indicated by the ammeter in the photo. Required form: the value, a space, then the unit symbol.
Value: -25 mA
